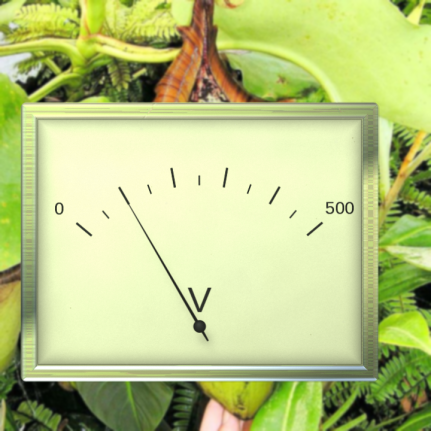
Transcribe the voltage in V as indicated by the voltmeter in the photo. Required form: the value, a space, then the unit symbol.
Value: 100 V
